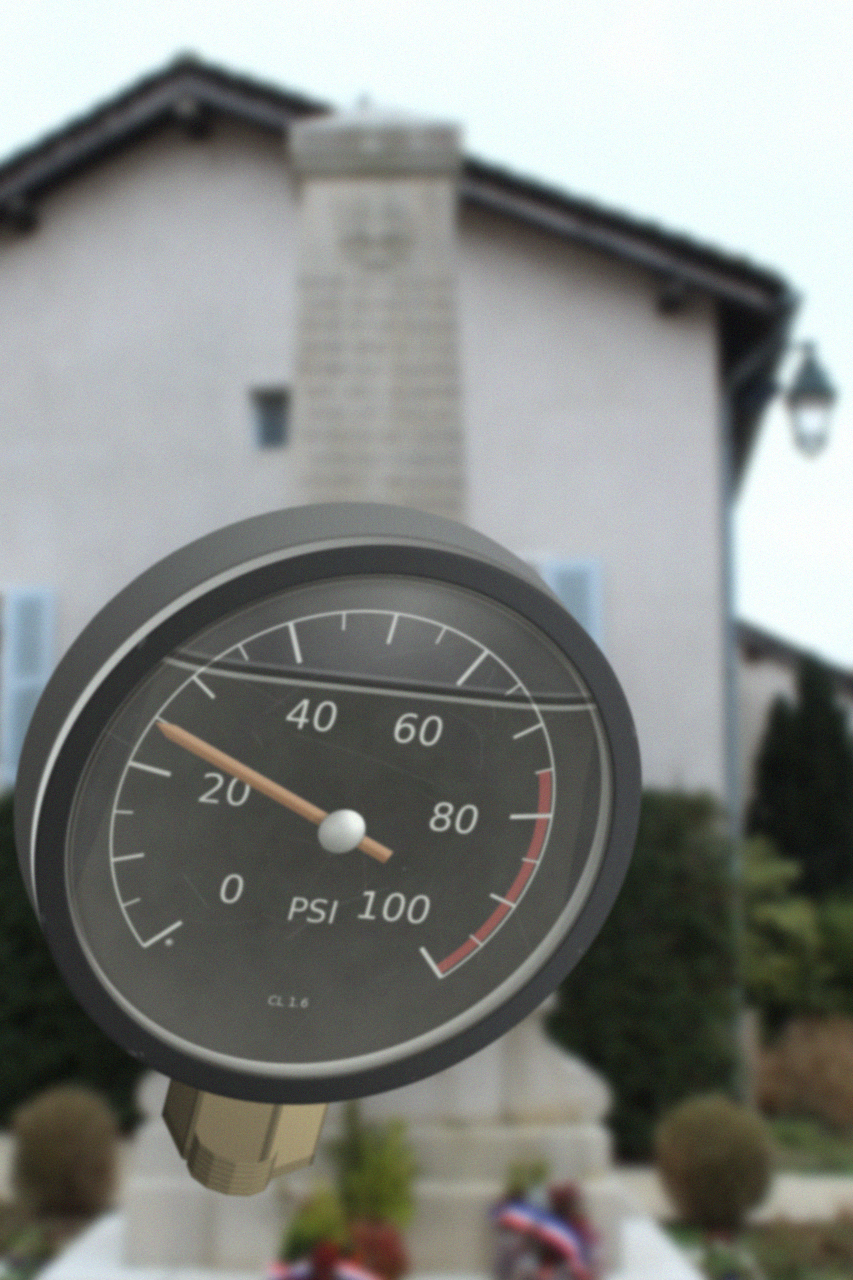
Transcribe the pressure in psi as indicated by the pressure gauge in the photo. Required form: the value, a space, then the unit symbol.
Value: 25 psi
